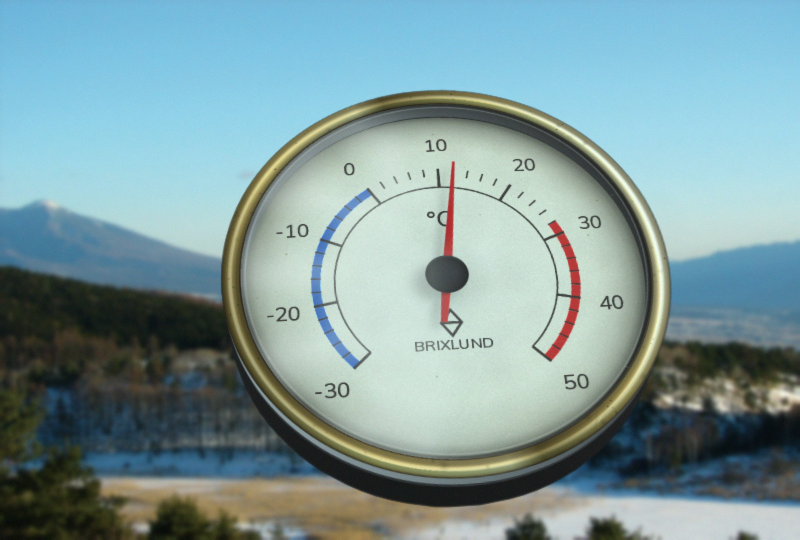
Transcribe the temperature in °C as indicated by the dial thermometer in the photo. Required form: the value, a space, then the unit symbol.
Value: 12 °C
